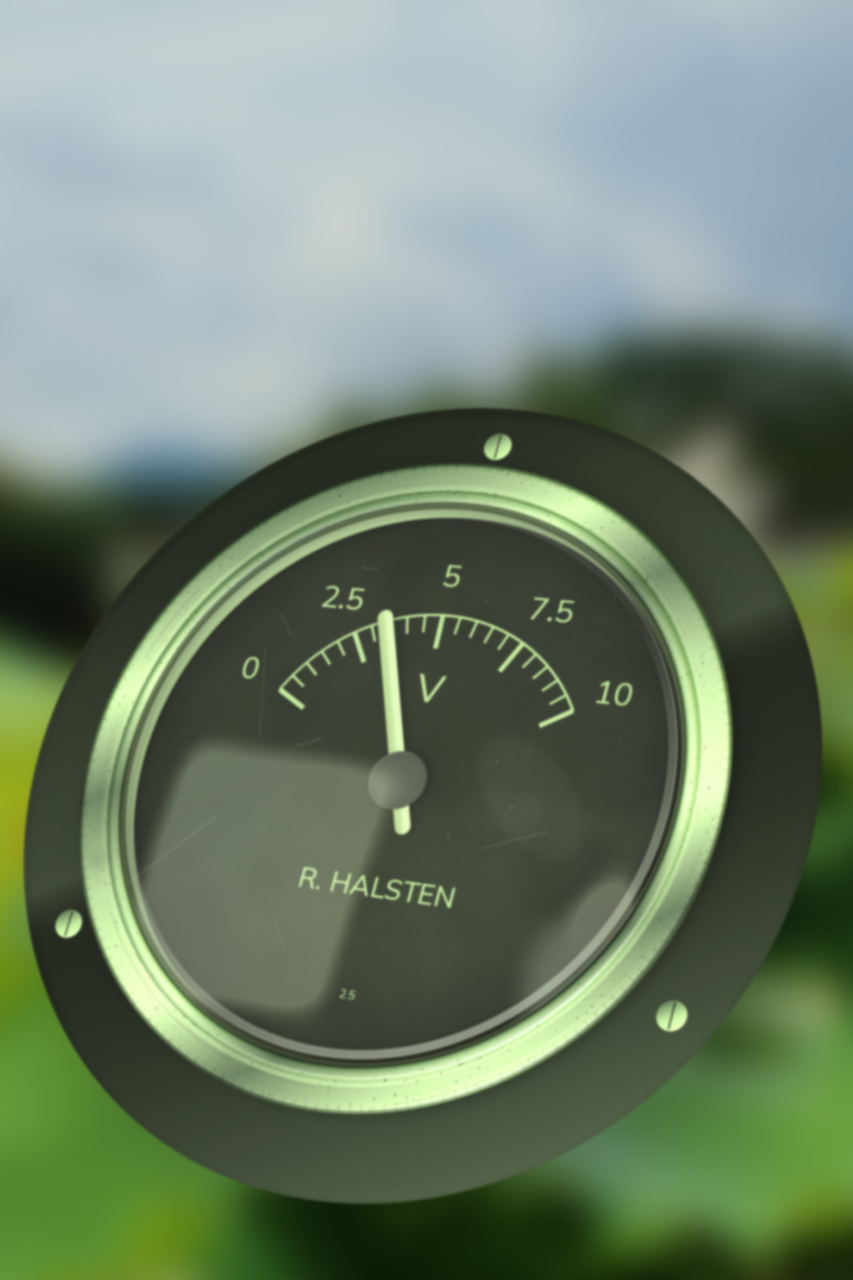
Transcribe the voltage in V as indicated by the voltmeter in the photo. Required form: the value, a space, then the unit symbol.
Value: 3.5 V
